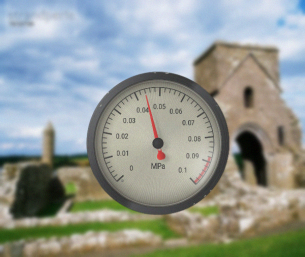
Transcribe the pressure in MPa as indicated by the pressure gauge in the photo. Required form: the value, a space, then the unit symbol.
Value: 0.044 MPa
